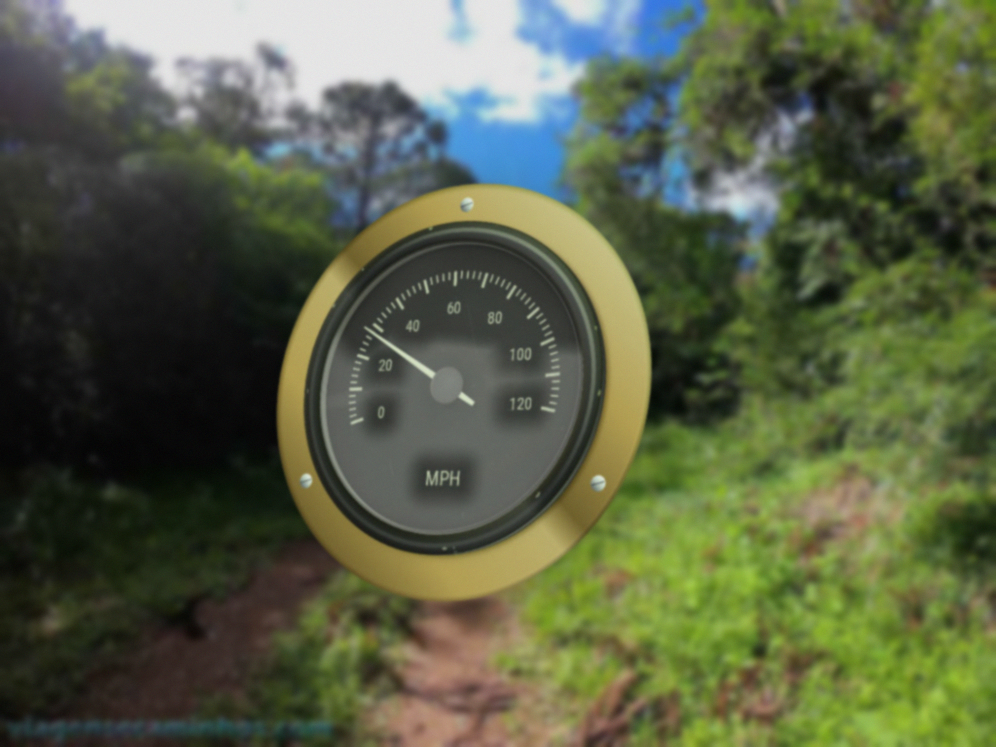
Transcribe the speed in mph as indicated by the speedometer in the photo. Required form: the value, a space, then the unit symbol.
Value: 28 mph
